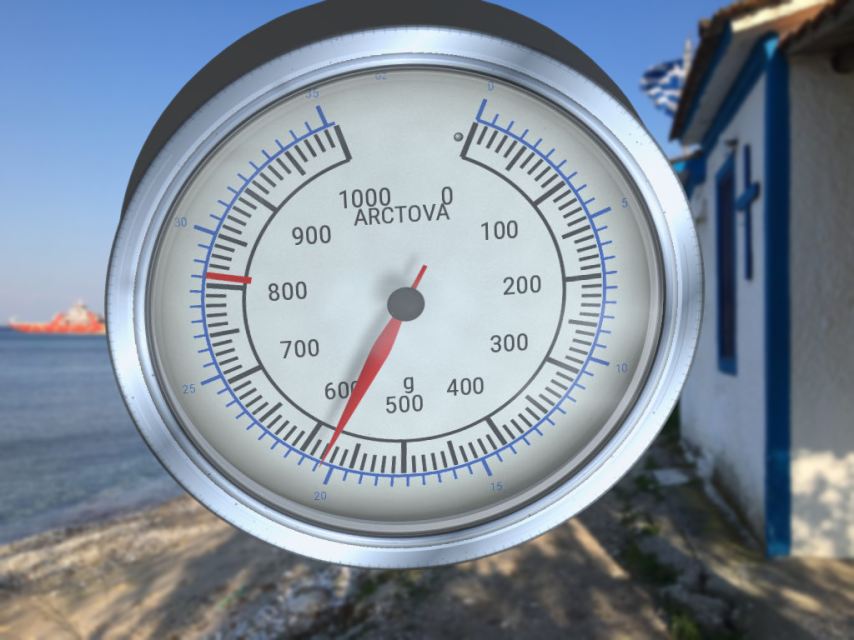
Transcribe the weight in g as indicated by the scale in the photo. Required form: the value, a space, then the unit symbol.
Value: 580 g
